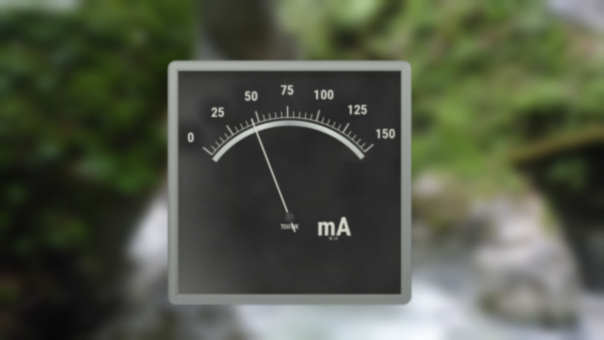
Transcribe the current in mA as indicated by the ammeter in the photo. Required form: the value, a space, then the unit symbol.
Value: 45 mA
